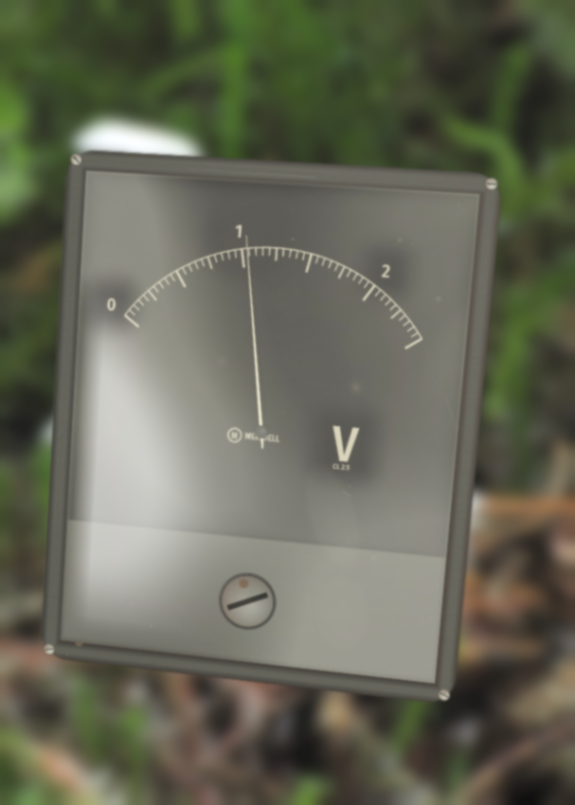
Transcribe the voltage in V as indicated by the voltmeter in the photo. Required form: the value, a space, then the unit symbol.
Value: 1.05 V
